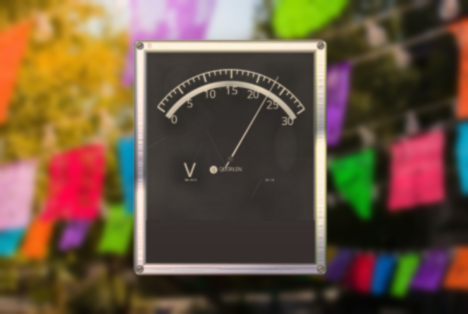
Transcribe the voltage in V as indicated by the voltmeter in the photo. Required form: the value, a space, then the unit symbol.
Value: 23 V
